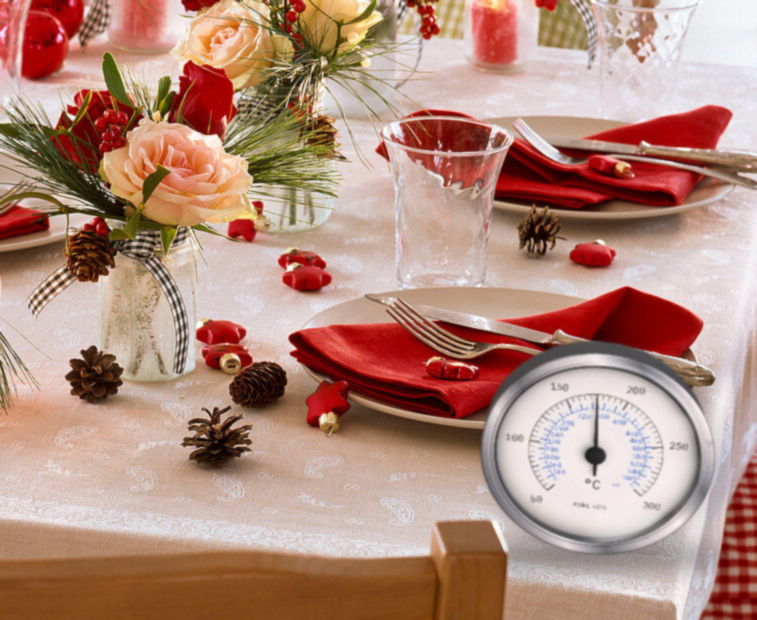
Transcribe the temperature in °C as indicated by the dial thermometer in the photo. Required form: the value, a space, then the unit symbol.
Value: 175 °C
